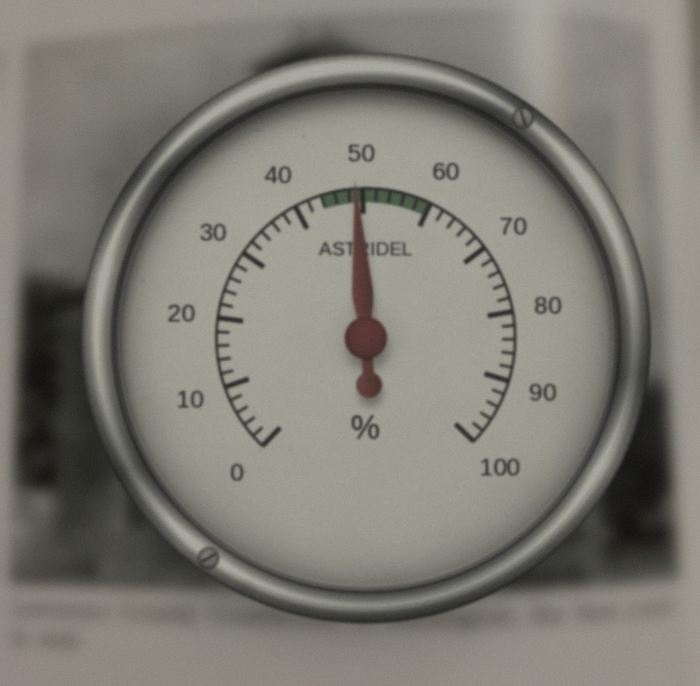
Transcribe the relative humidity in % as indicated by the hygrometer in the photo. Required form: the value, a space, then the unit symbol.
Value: 49 %
